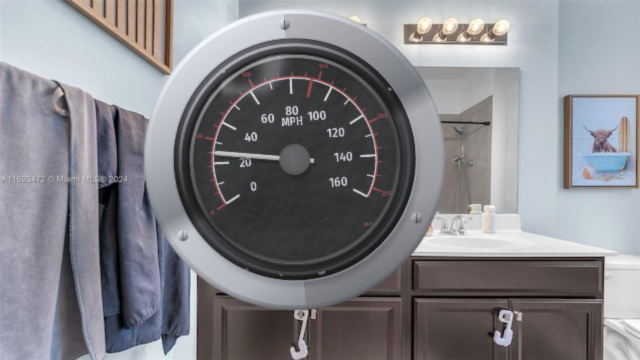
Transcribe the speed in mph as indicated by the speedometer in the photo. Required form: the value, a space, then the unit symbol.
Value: 25 mph
